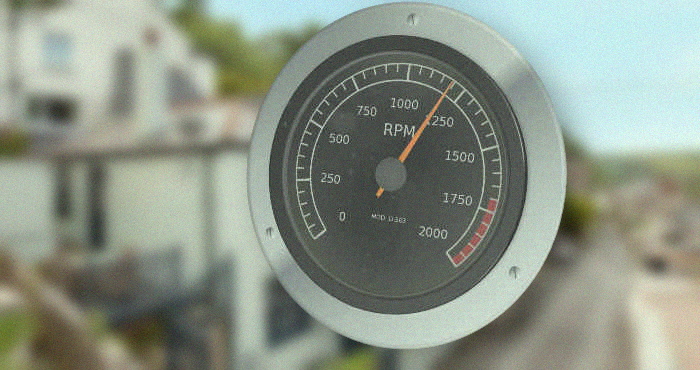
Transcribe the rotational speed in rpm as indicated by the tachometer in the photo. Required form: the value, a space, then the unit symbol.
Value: 1200 rpm
